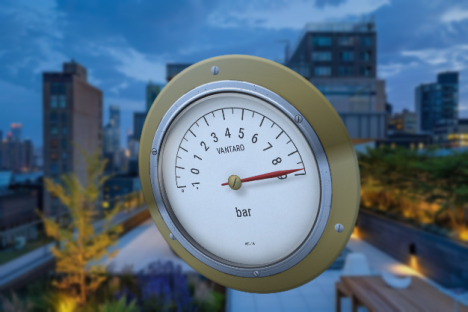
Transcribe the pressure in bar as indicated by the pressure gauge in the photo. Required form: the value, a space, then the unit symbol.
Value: 8.75 bar
